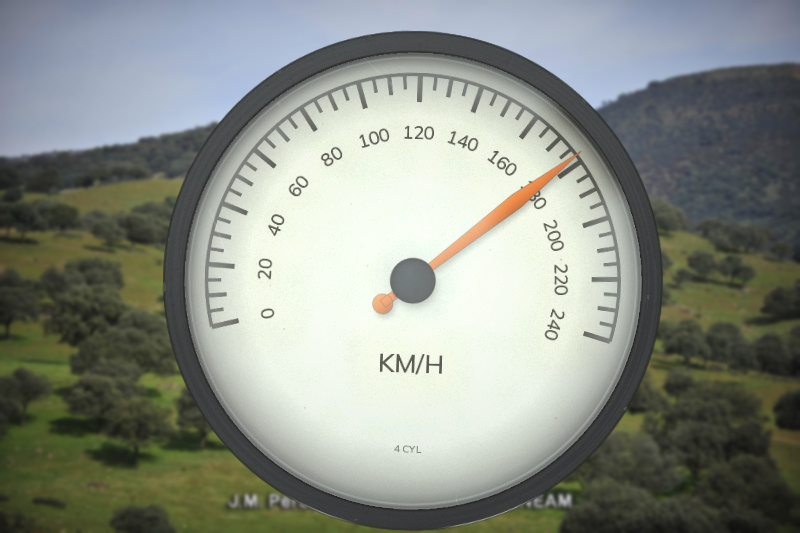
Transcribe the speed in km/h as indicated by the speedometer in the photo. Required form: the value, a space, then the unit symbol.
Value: 177.5 km/h
